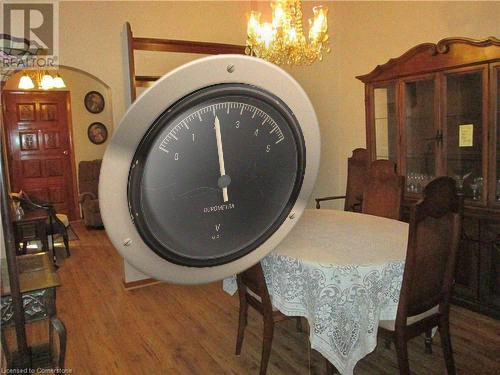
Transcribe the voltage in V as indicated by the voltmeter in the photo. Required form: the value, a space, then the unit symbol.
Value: 2 V
